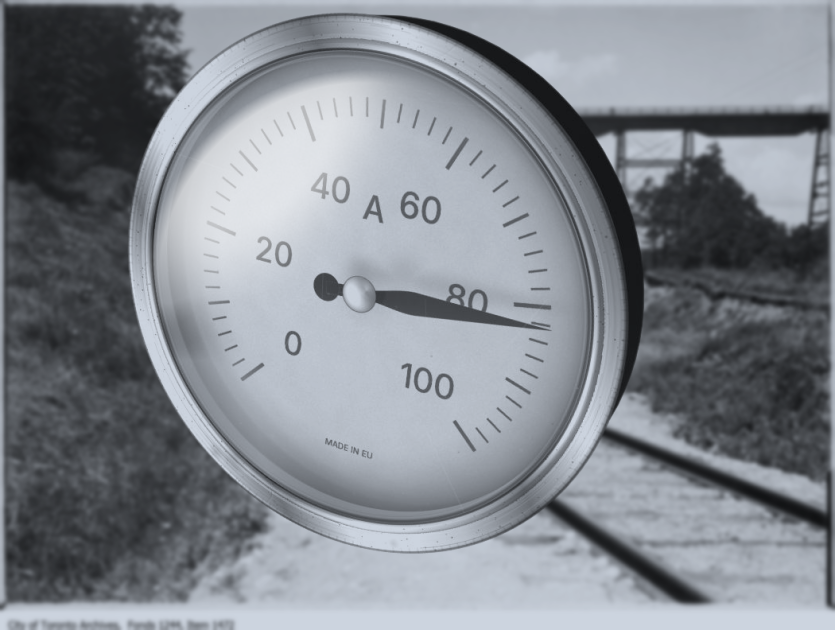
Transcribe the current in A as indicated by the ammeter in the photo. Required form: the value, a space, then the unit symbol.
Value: 82 A
